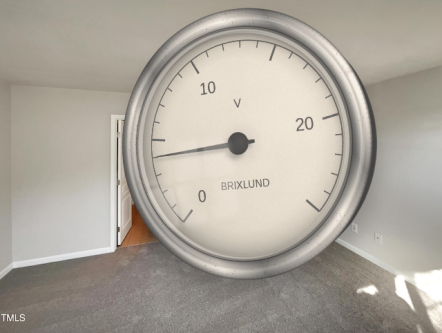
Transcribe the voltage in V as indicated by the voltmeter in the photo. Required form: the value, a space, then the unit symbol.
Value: 4 V
